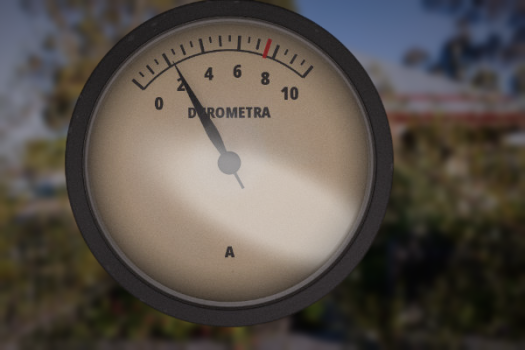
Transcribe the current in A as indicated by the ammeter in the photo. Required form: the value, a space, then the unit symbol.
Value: 2.25 A
